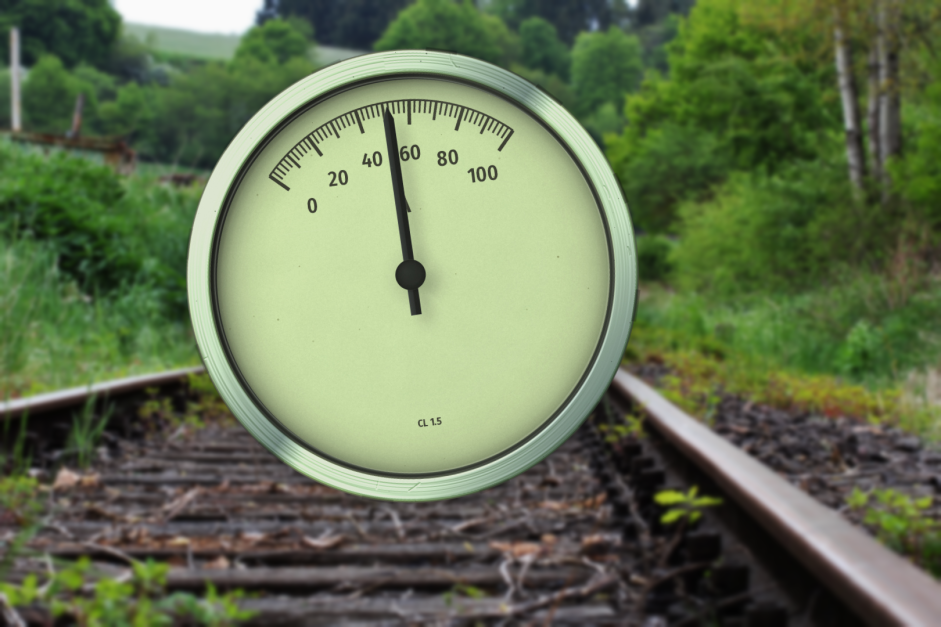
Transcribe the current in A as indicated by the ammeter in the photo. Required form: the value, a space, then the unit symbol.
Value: 52 A
